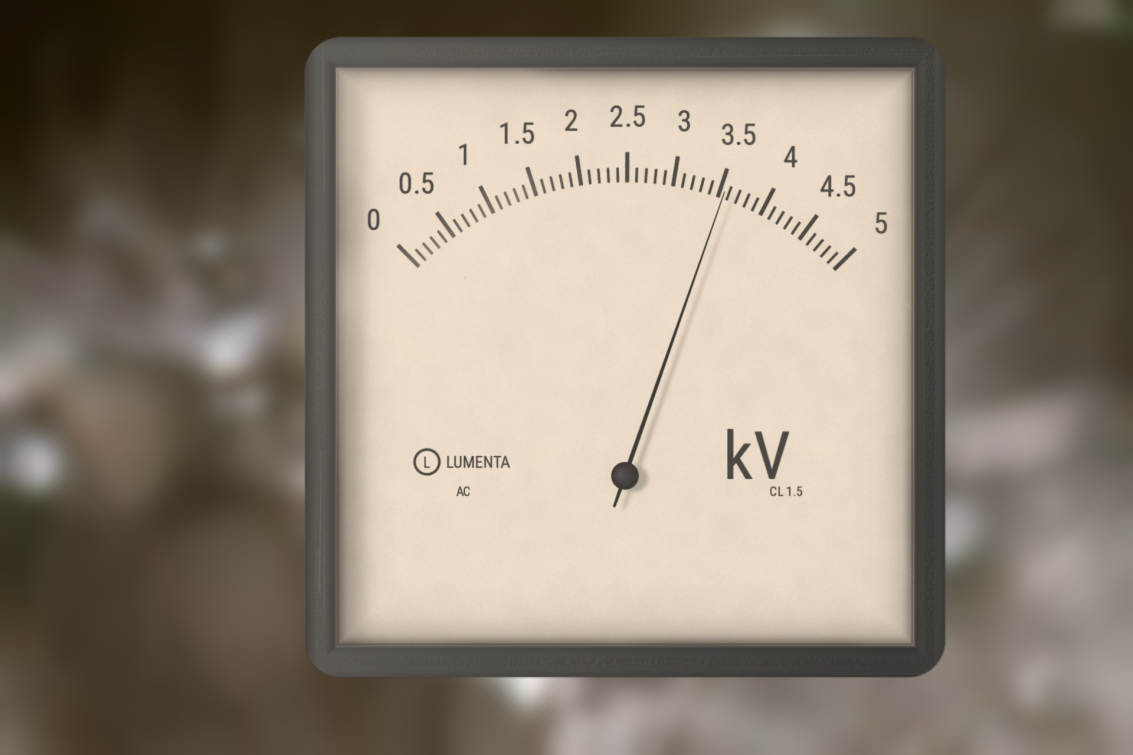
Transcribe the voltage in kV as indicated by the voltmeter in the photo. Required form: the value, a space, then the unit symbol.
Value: 3.55 kV
